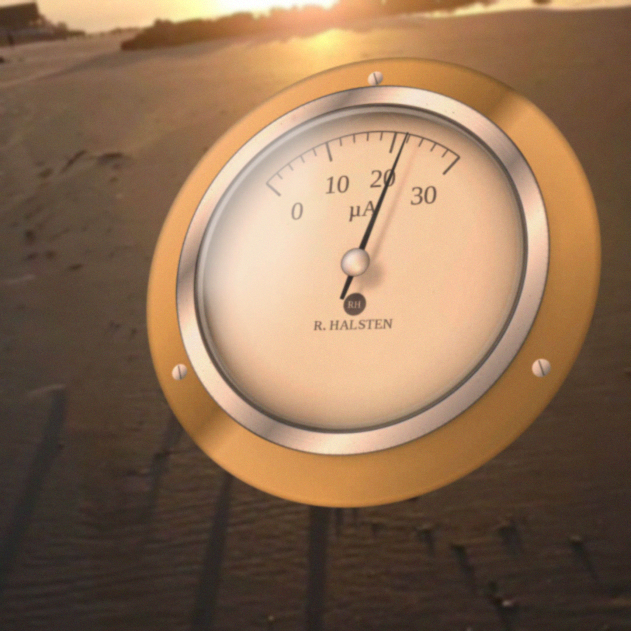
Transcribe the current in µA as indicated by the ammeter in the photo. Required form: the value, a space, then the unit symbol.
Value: 22 µA
